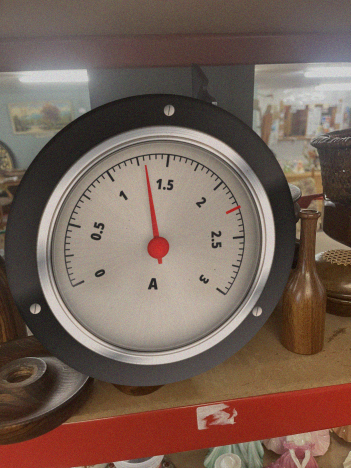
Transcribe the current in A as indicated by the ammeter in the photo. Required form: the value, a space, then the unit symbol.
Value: 1.3 A
